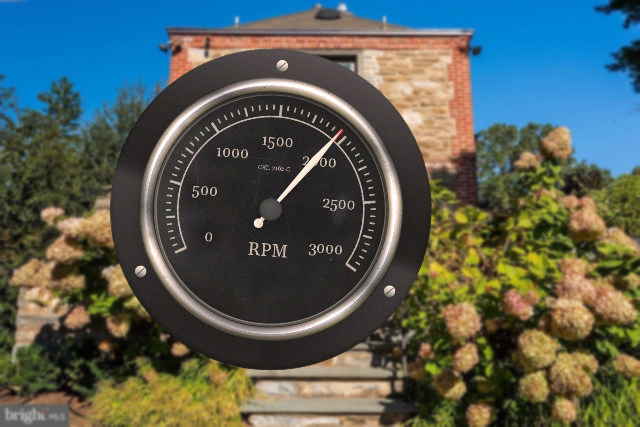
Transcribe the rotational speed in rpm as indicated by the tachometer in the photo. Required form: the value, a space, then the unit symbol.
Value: 1950 rpm
